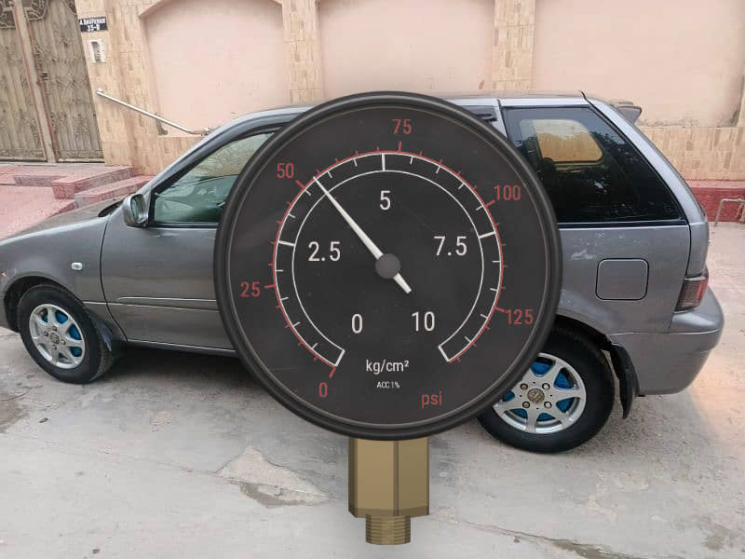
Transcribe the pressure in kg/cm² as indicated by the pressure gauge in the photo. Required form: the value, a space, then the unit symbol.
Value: 3.75 kg/cm²
